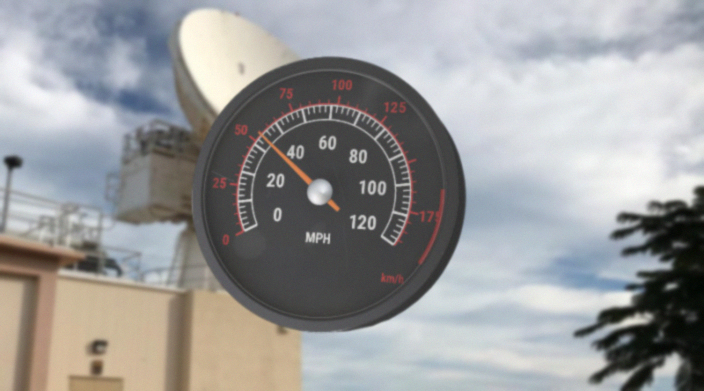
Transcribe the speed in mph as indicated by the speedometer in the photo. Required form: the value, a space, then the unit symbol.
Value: 34 mph
